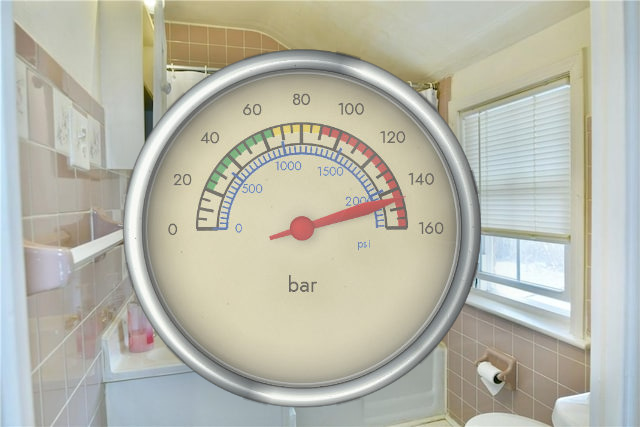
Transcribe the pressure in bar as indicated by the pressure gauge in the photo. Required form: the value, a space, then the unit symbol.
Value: 145 bar
